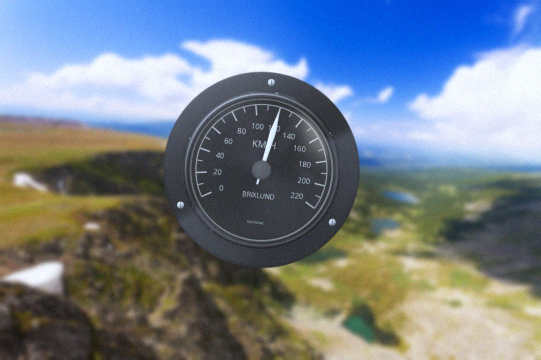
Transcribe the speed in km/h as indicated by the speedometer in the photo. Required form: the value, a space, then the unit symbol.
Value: 120 km/h
